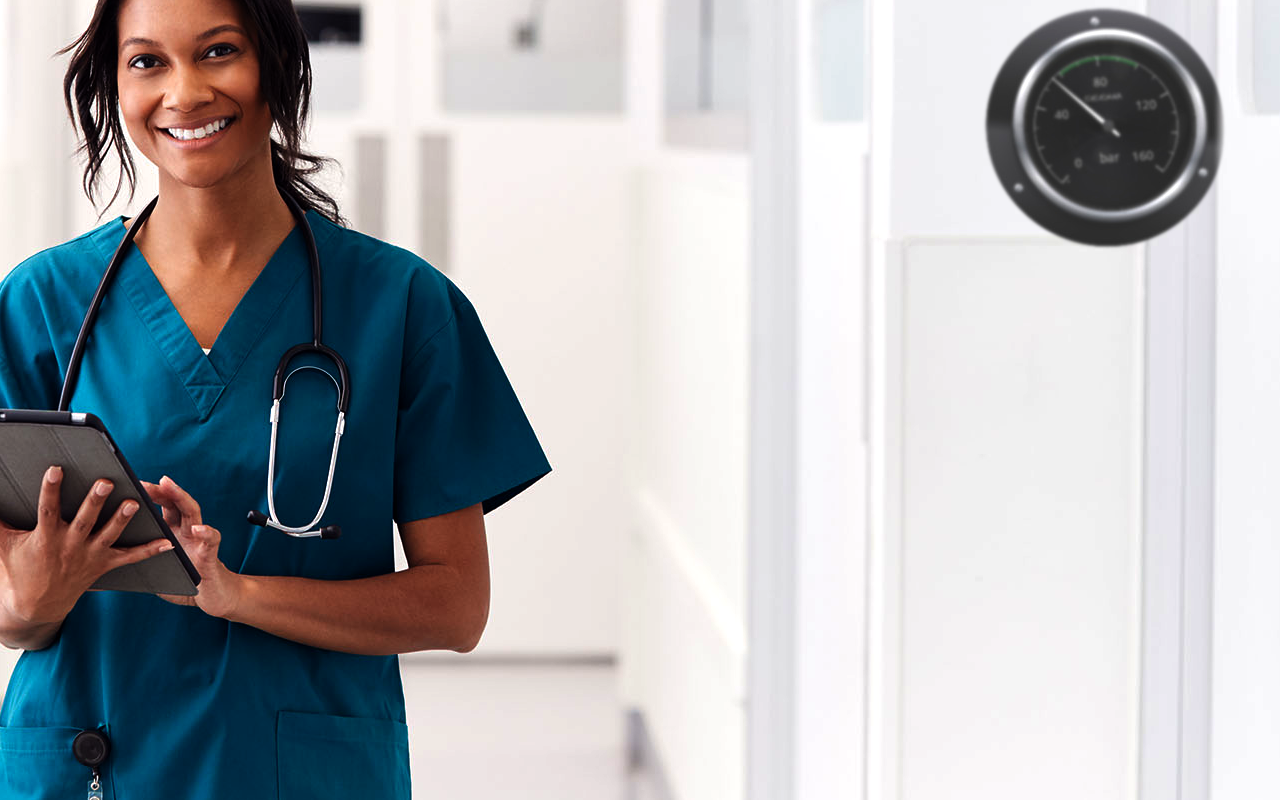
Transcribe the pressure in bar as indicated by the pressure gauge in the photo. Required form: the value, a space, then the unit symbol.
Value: 55 bar
